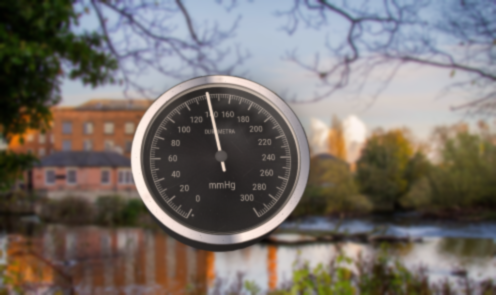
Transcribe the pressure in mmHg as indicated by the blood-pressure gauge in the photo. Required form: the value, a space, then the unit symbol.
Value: 140 mmHg
